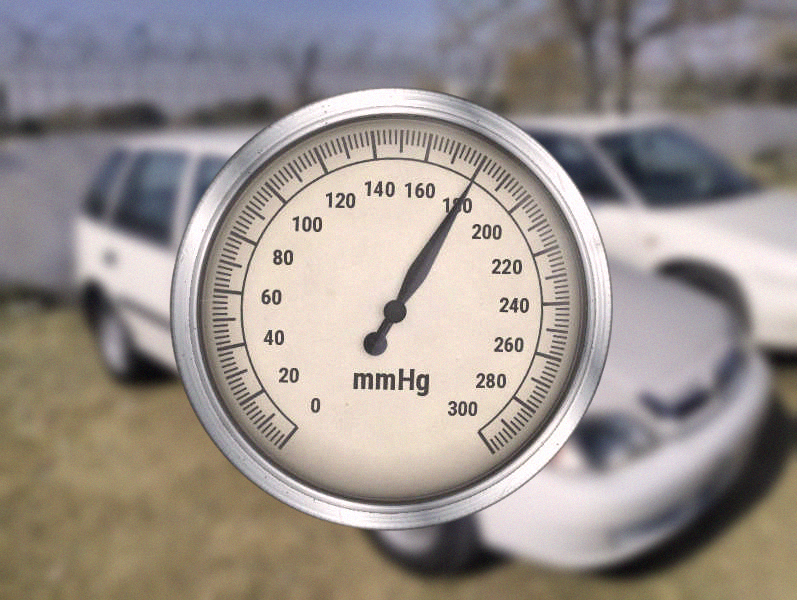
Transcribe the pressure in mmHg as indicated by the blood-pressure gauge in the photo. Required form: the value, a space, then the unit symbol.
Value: 180 mmHg
